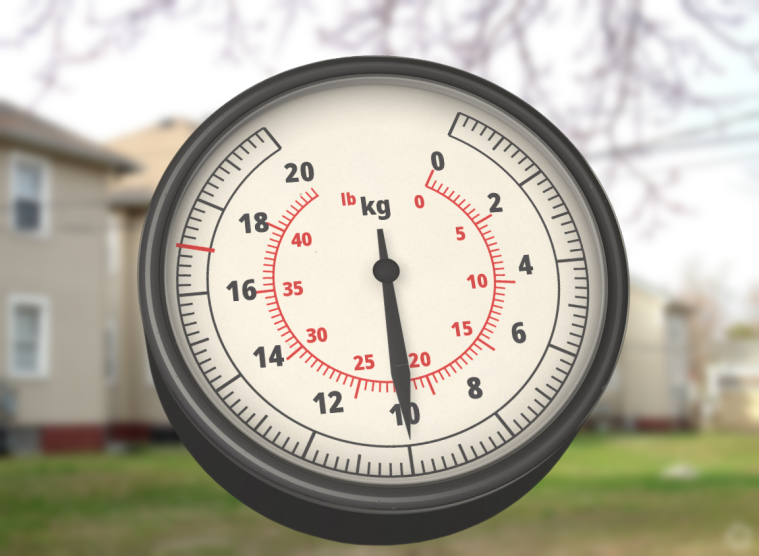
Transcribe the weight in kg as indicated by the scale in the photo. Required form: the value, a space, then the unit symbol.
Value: 10 kg
